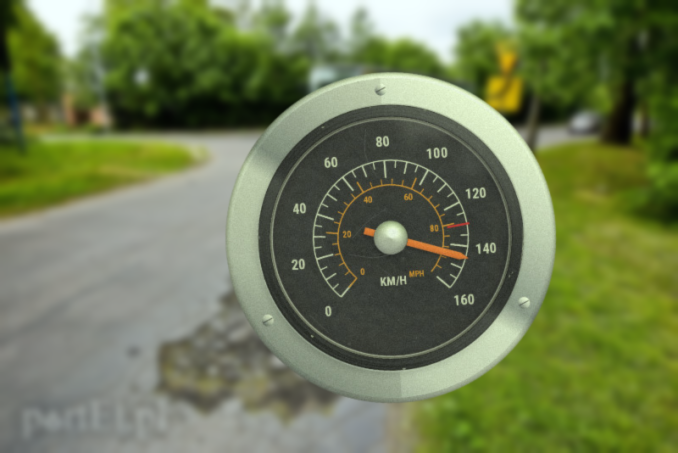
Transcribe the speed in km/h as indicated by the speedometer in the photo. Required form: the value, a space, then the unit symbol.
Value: 145 km/h
